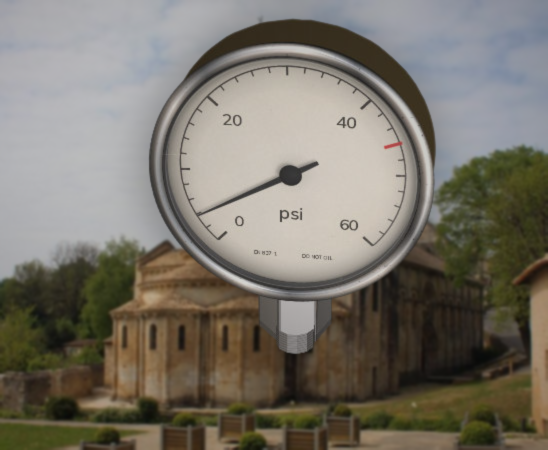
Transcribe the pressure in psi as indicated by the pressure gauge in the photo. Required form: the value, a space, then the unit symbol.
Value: 4 psi
